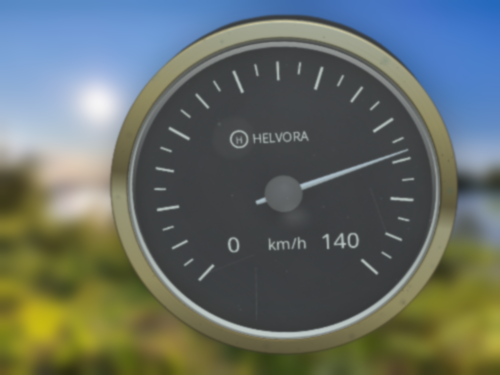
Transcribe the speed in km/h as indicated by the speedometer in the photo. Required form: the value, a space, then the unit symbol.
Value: 107.5 km/h
